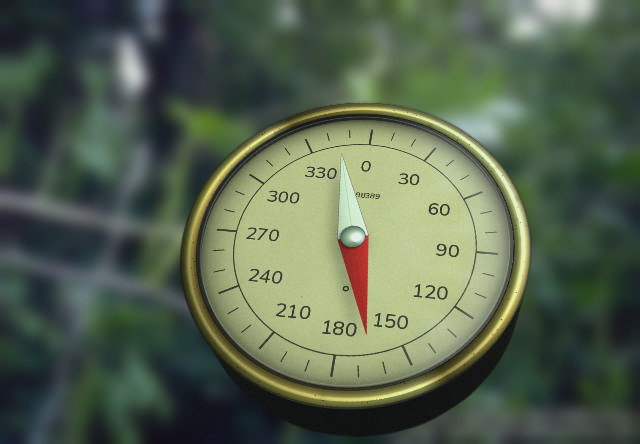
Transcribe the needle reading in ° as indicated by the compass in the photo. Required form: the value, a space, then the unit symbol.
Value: 165 °
